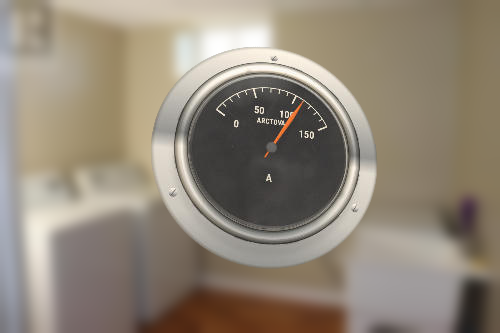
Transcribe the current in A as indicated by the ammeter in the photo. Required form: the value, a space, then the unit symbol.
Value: 110 A
